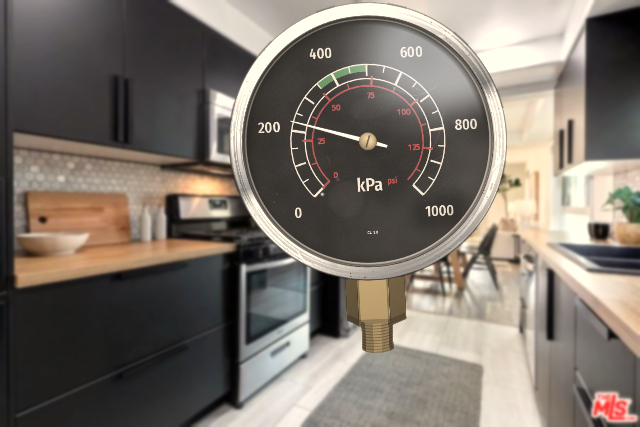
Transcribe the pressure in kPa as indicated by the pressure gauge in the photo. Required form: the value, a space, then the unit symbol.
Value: 225 kPa
